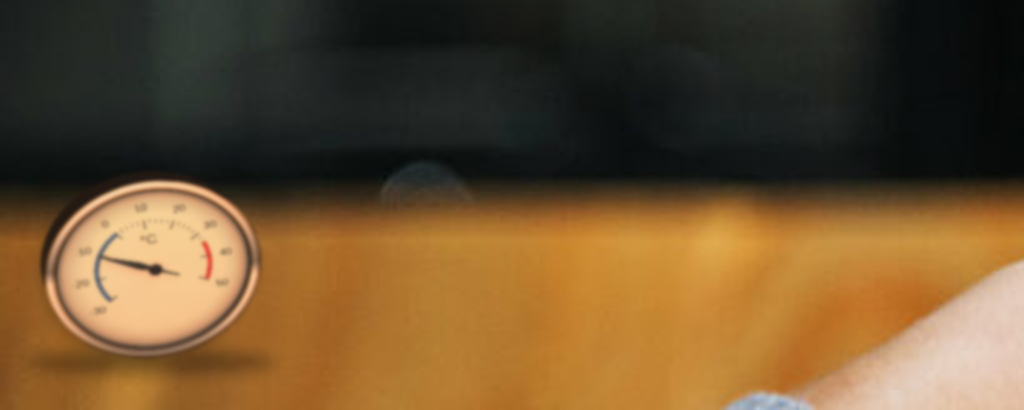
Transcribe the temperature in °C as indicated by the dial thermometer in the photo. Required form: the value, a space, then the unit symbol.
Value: -10 °C
